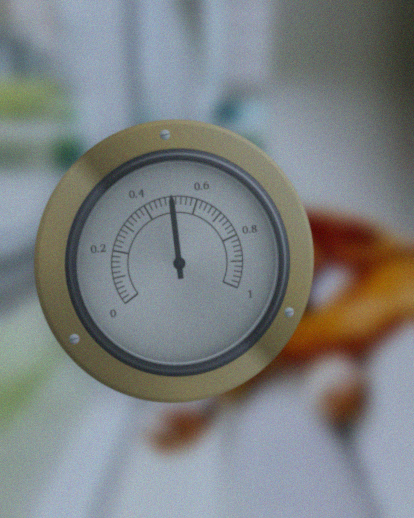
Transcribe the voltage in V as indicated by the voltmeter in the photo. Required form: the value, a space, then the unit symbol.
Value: 0.5 V
